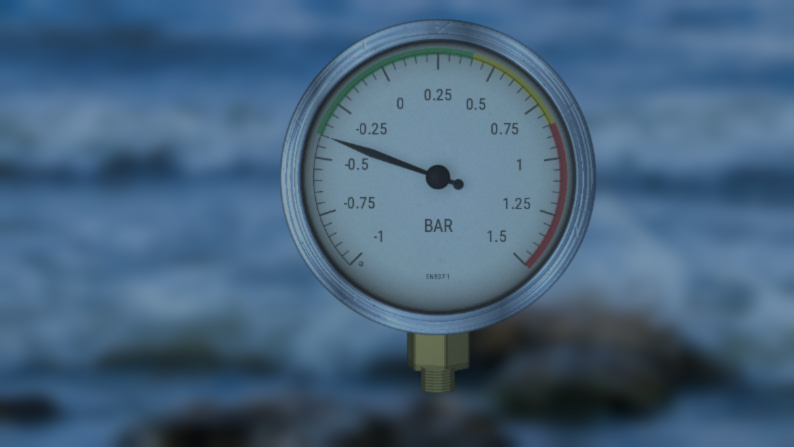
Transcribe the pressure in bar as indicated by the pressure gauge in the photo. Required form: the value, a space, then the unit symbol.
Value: -0.4 bar
